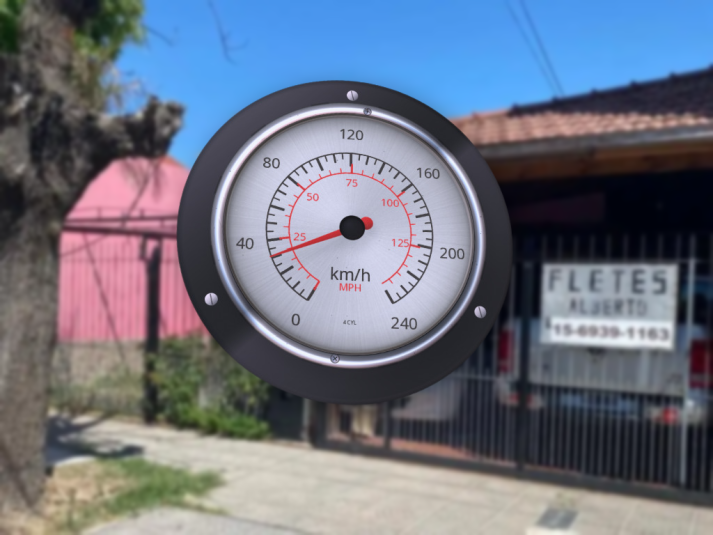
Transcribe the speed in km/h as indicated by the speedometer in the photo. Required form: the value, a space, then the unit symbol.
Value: 30 km/h
